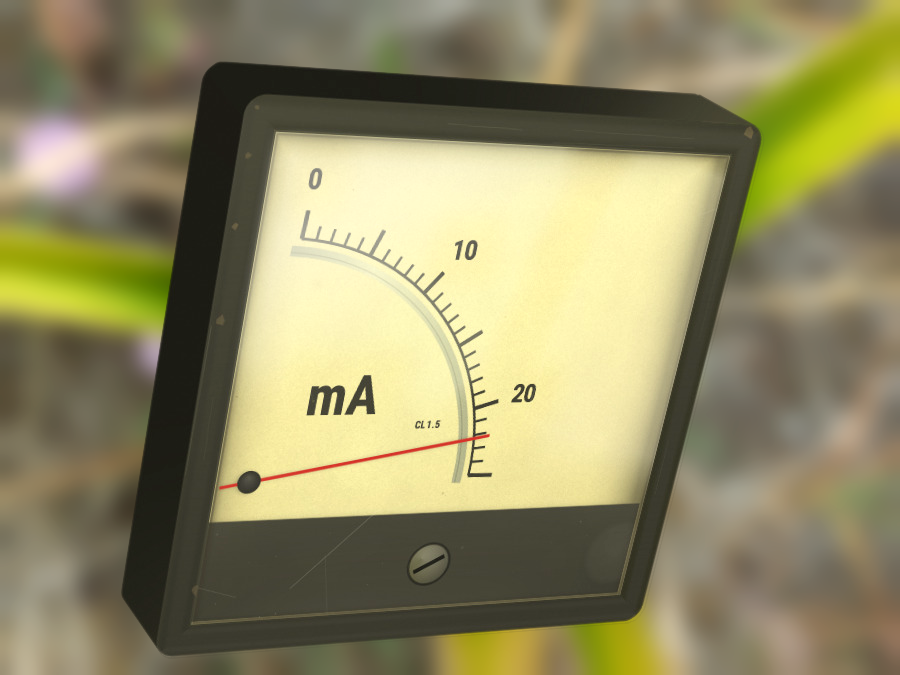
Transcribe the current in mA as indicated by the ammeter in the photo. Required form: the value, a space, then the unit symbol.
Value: 22 mA
